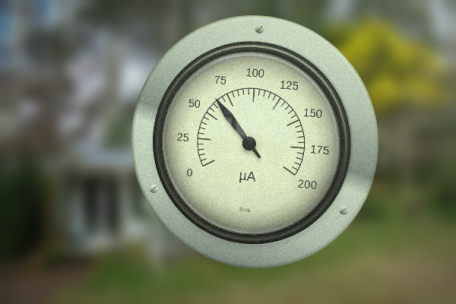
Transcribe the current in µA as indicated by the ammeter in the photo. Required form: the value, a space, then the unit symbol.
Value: 65 µA
